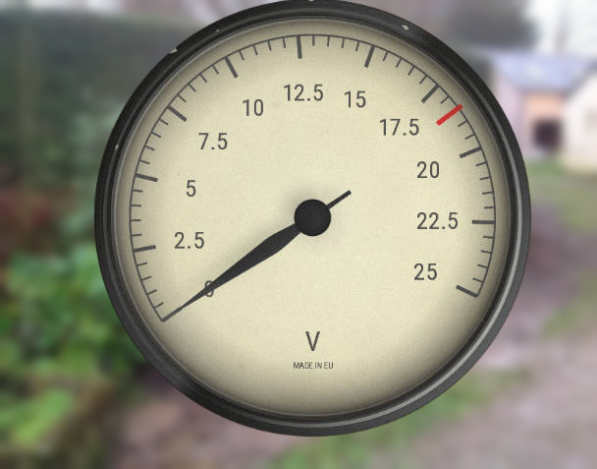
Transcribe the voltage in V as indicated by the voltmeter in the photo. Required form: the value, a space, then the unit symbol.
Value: 0 V
